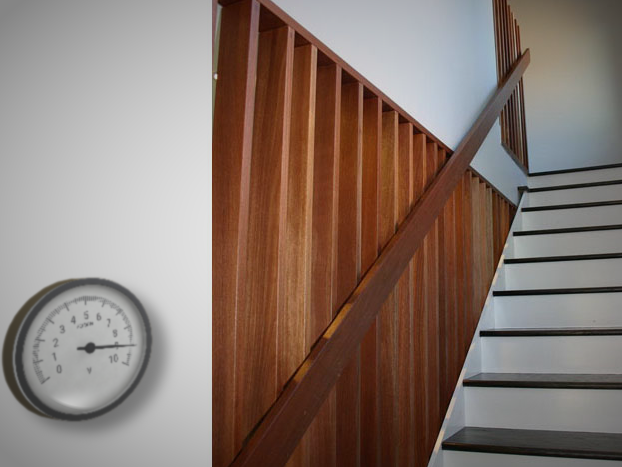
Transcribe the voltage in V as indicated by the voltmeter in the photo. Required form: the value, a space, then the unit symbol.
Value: 9 V
